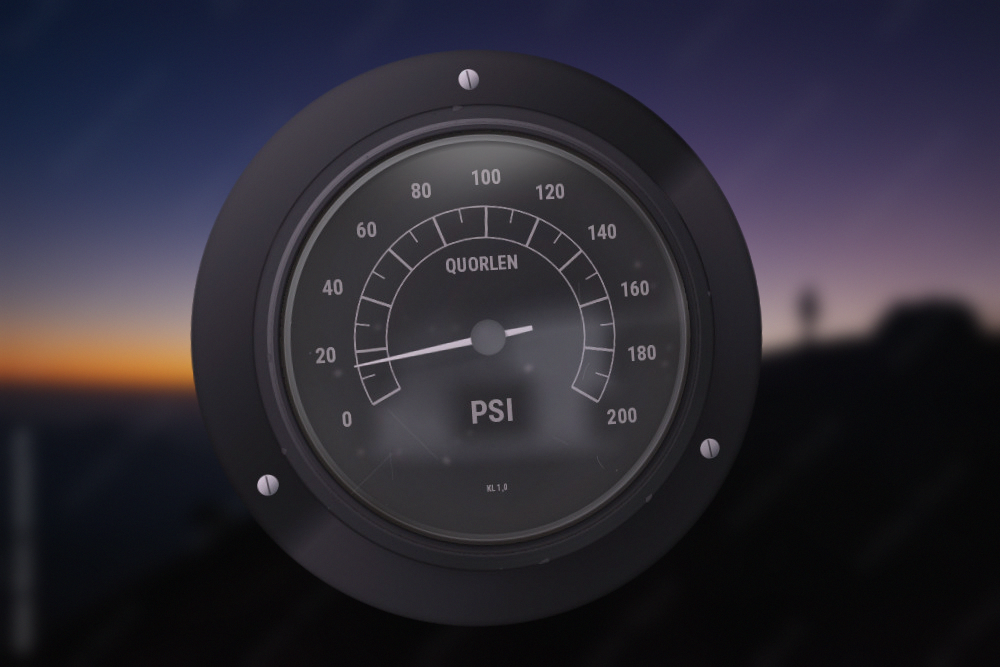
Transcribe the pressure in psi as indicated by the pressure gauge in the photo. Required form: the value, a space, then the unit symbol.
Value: 15 psi
